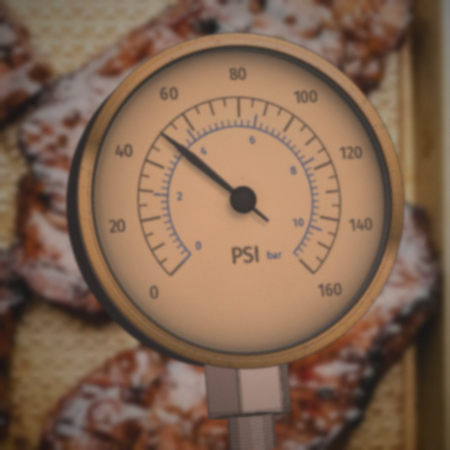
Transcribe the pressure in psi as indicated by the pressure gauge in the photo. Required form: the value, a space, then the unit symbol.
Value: 50 psi
